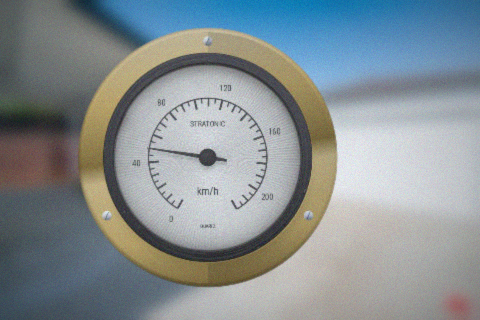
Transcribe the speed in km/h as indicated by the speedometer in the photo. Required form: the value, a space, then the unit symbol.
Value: 50 km/h
